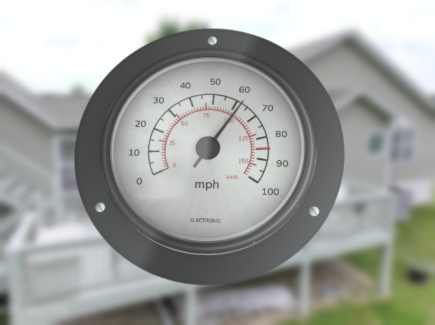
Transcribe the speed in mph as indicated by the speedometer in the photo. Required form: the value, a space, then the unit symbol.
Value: 62.5 mph
